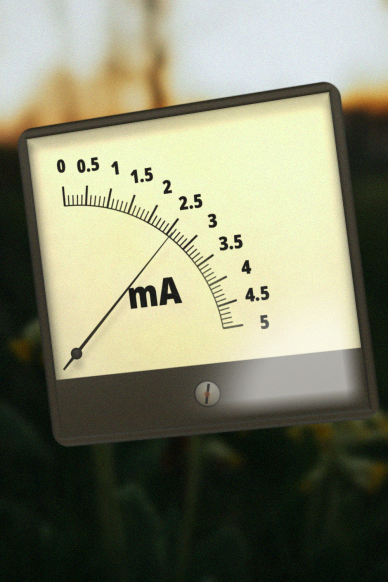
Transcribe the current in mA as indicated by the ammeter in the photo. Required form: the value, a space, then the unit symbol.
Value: 2.6 mA
